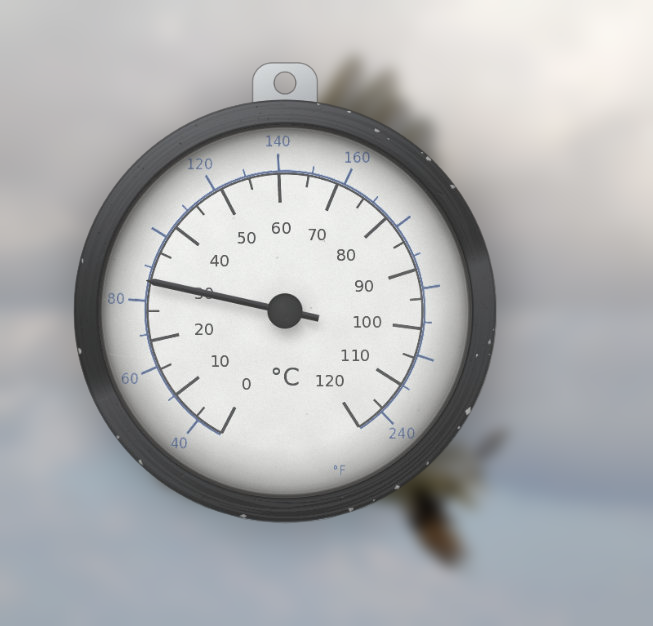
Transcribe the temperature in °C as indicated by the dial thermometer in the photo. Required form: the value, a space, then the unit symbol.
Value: 30 °C
